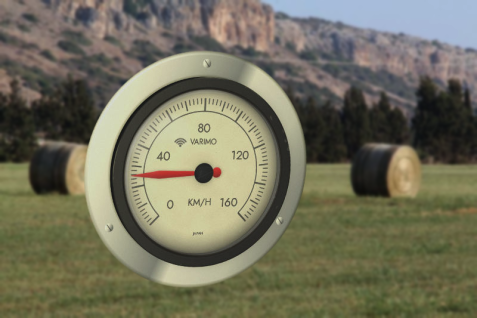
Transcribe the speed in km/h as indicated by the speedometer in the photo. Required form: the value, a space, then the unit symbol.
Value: 26 km/h
